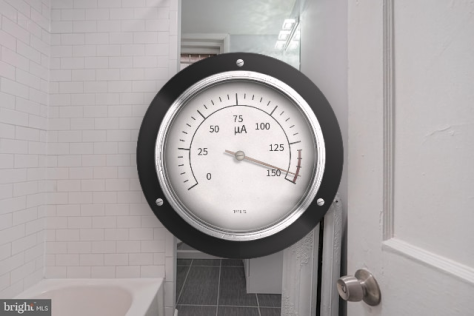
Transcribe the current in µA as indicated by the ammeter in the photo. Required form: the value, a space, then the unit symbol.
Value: 145 µA
